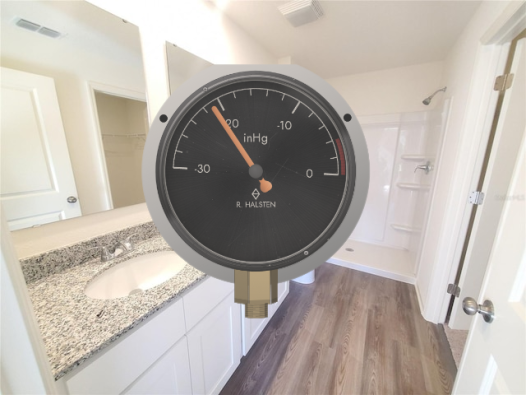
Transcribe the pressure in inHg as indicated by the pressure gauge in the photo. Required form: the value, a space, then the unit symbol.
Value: -21 inHg
